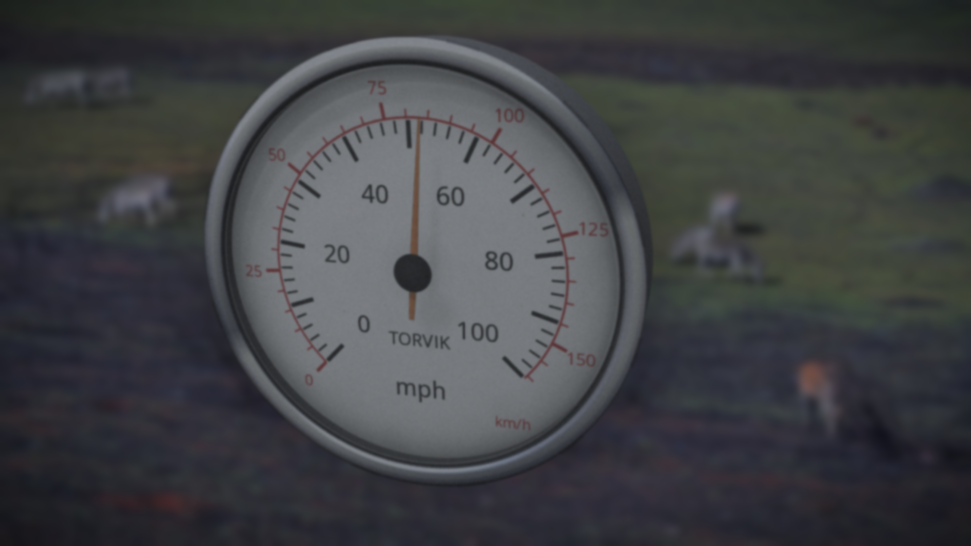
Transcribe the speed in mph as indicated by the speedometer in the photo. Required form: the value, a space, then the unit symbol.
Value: 52 mph
